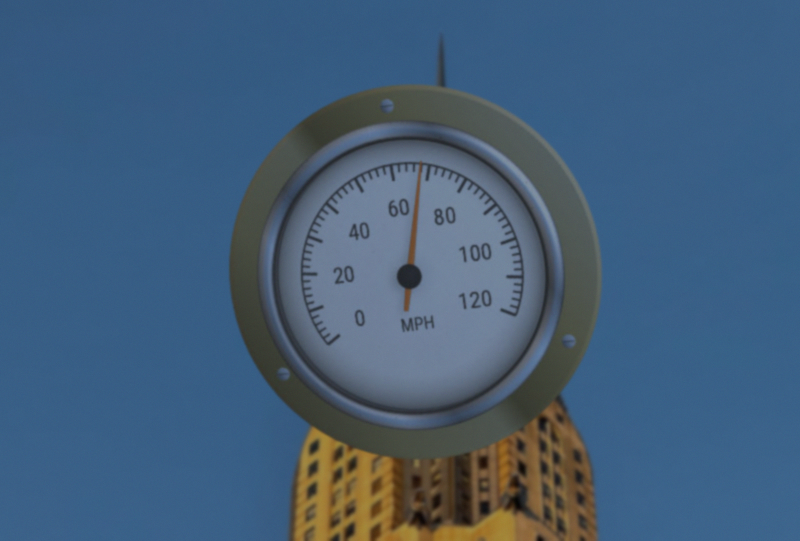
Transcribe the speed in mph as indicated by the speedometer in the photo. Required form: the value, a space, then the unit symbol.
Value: 68 mph
